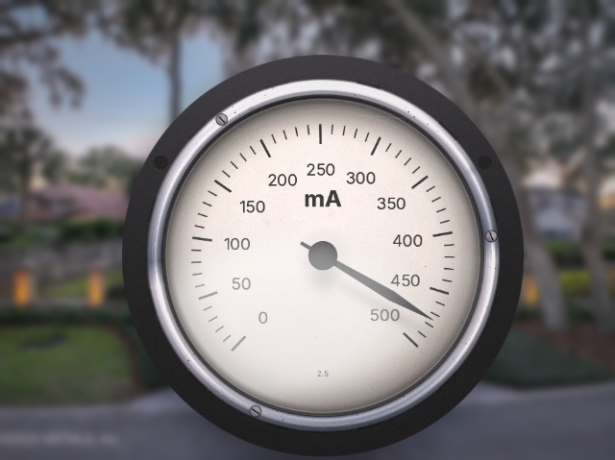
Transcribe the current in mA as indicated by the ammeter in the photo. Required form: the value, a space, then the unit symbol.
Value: 475 mA
